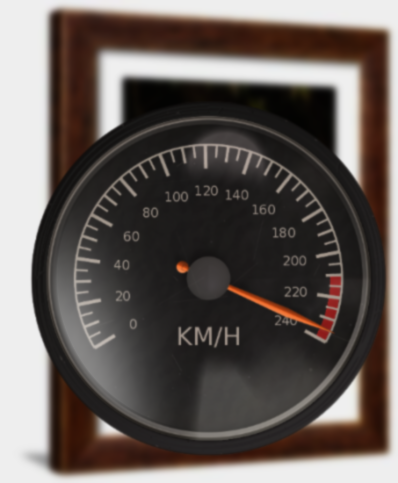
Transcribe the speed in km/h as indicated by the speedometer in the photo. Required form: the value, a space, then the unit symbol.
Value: 235 km/h
